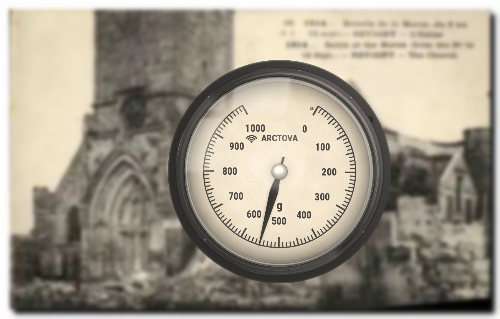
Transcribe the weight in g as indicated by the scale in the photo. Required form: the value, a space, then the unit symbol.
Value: 550 g
